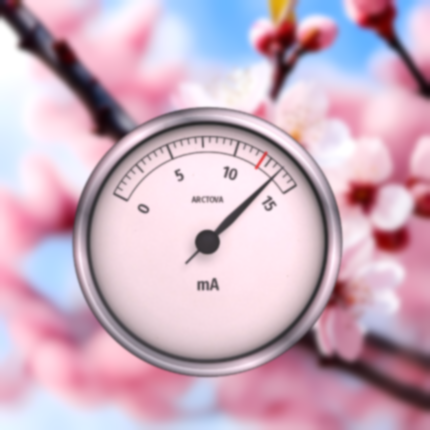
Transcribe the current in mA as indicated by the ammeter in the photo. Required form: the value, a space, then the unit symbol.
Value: 13.5 mA
